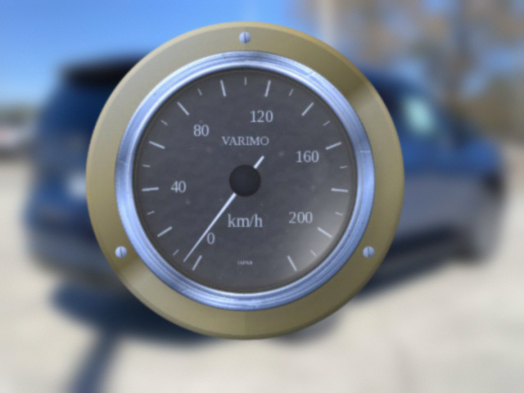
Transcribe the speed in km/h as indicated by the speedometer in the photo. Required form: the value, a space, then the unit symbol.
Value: 5 km/h
